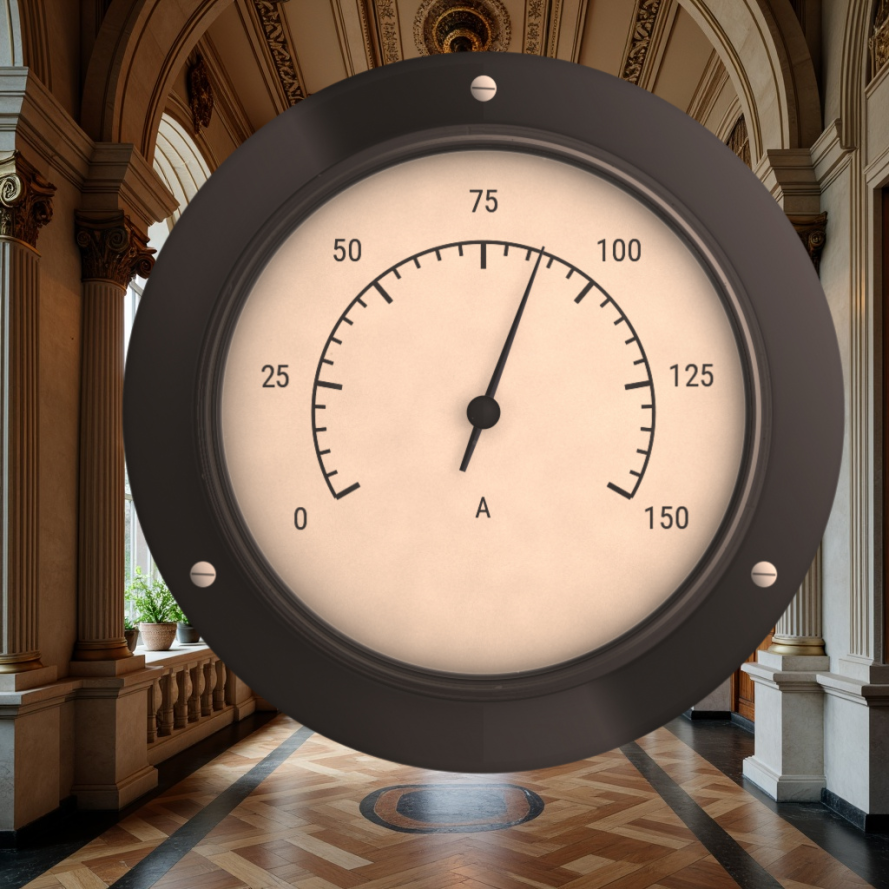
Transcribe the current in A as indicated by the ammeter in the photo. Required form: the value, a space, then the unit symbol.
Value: 87.5 A
